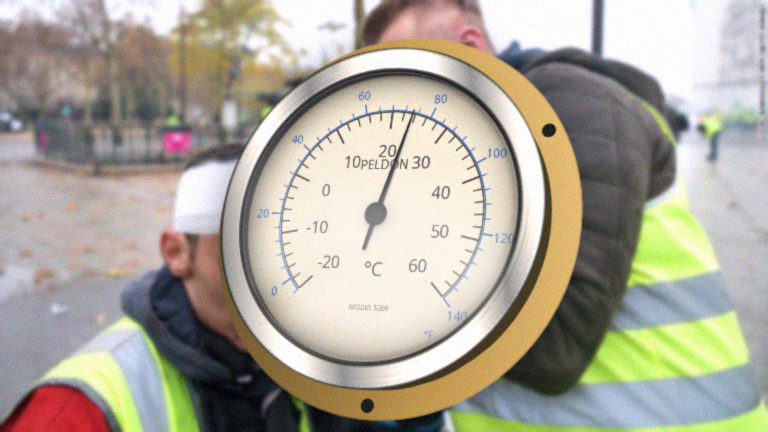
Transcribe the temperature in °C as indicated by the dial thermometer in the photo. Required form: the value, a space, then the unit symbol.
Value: 24 °C
